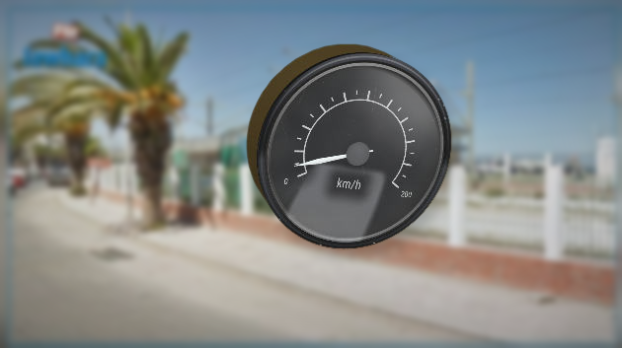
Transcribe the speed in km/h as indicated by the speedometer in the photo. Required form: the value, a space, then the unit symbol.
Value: 10 km/h
